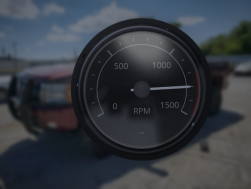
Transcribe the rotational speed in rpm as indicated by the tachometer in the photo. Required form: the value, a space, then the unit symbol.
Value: 1300 rpm
